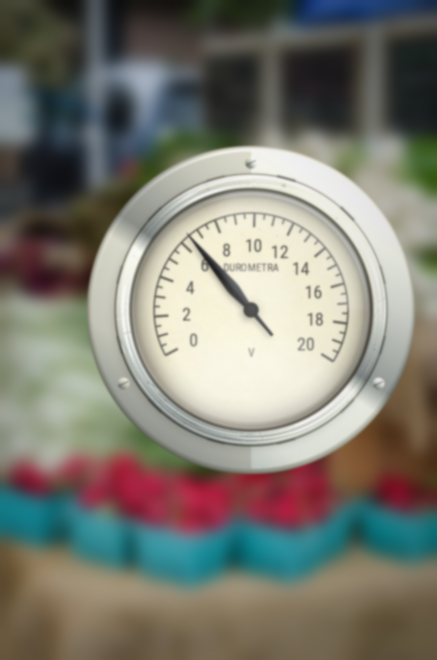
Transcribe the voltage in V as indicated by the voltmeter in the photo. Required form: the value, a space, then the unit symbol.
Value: 6.5 V
